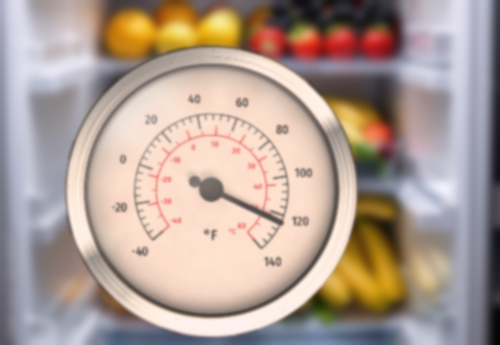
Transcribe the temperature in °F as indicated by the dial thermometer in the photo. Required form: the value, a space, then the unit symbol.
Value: 124 °F
